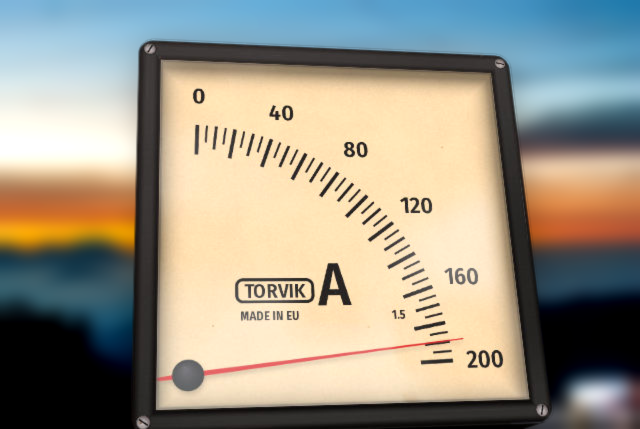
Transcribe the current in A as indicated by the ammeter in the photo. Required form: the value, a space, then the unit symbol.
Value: 190 A
